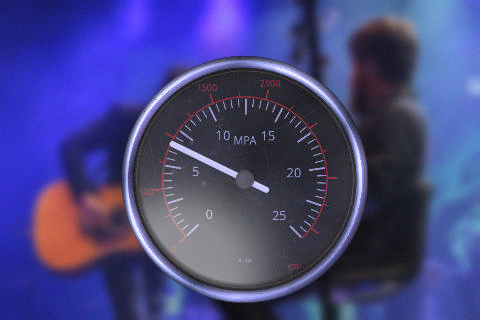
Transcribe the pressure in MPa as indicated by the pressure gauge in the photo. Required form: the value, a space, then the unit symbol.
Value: 6.5 MPa
